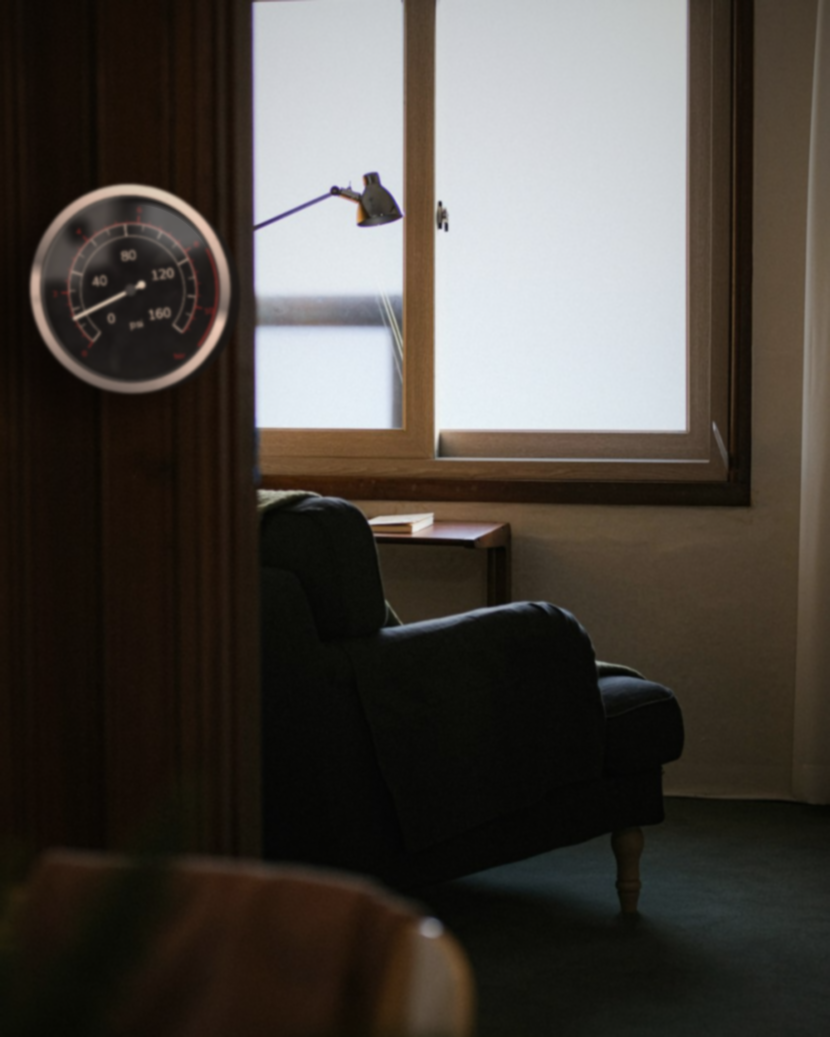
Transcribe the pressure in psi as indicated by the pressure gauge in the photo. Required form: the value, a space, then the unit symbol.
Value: 15 psi
